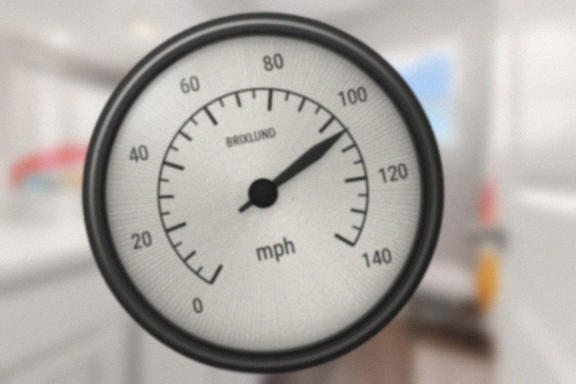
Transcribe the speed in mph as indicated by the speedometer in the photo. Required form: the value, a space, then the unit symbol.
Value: 105 mph
